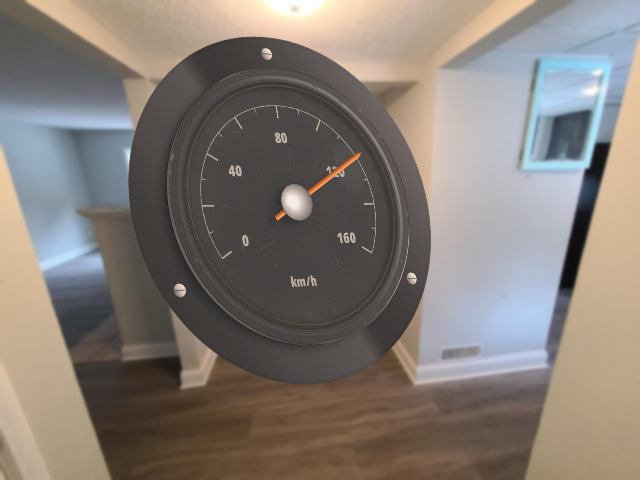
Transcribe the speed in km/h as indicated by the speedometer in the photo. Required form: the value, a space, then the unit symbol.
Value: 120 km/h
